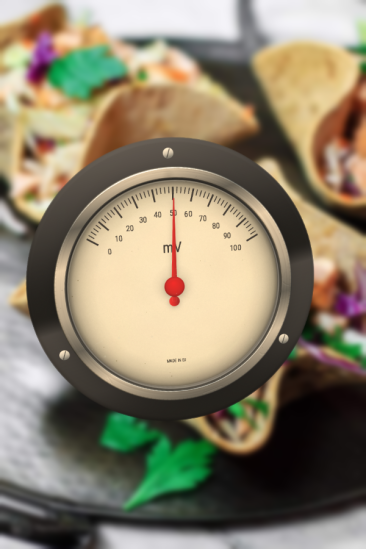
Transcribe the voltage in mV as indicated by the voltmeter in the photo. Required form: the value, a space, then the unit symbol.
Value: 50 mV
